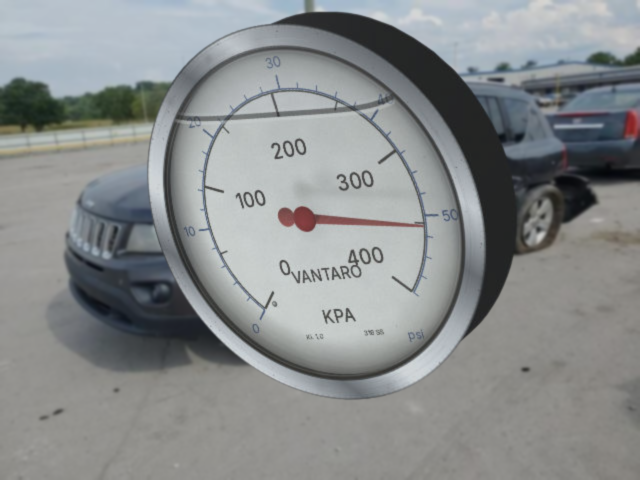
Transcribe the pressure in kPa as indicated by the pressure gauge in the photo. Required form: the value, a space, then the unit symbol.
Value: 350 kPa
